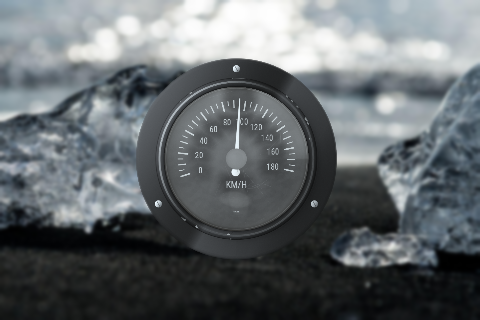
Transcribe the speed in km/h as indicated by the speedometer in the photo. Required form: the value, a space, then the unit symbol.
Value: 95 km/h
